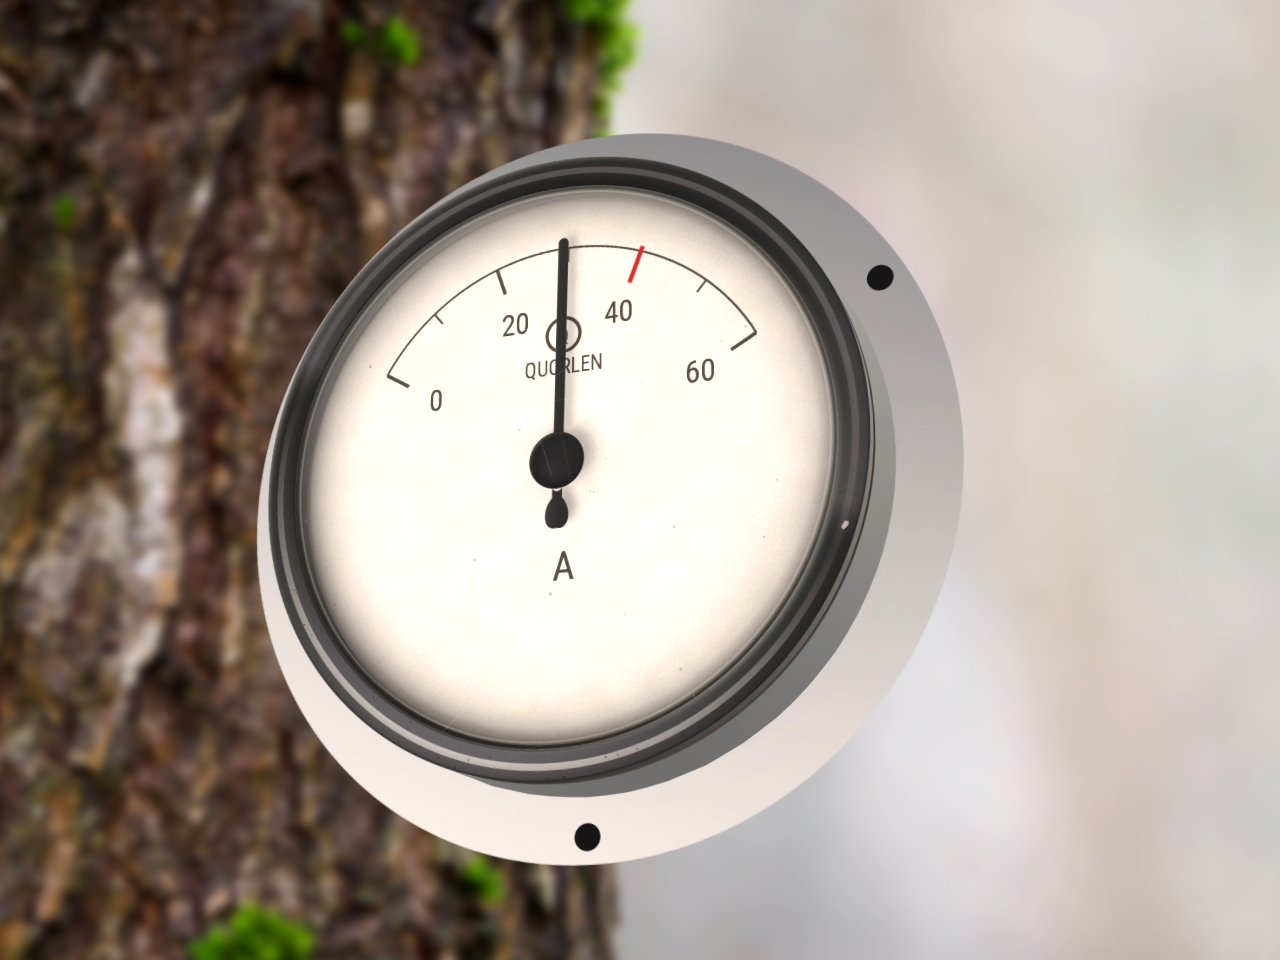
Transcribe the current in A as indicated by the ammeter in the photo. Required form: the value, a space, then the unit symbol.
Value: 30 A
